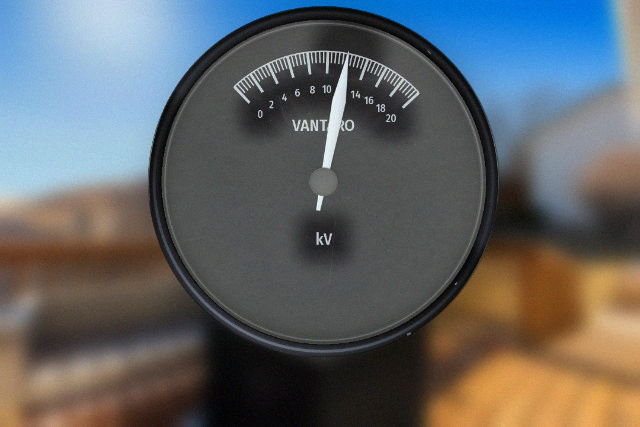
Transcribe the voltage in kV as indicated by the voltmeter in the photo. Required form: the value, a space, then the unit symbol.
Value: 12 kV
